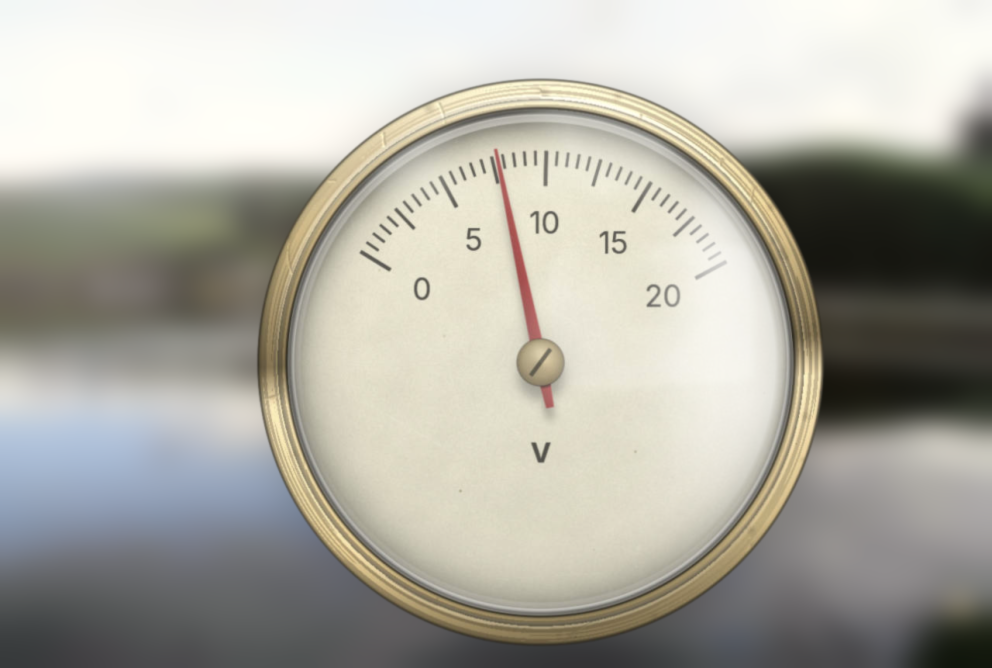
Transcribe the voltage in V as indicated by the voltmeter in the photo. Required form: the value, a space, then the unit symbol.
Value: 7.75 V
